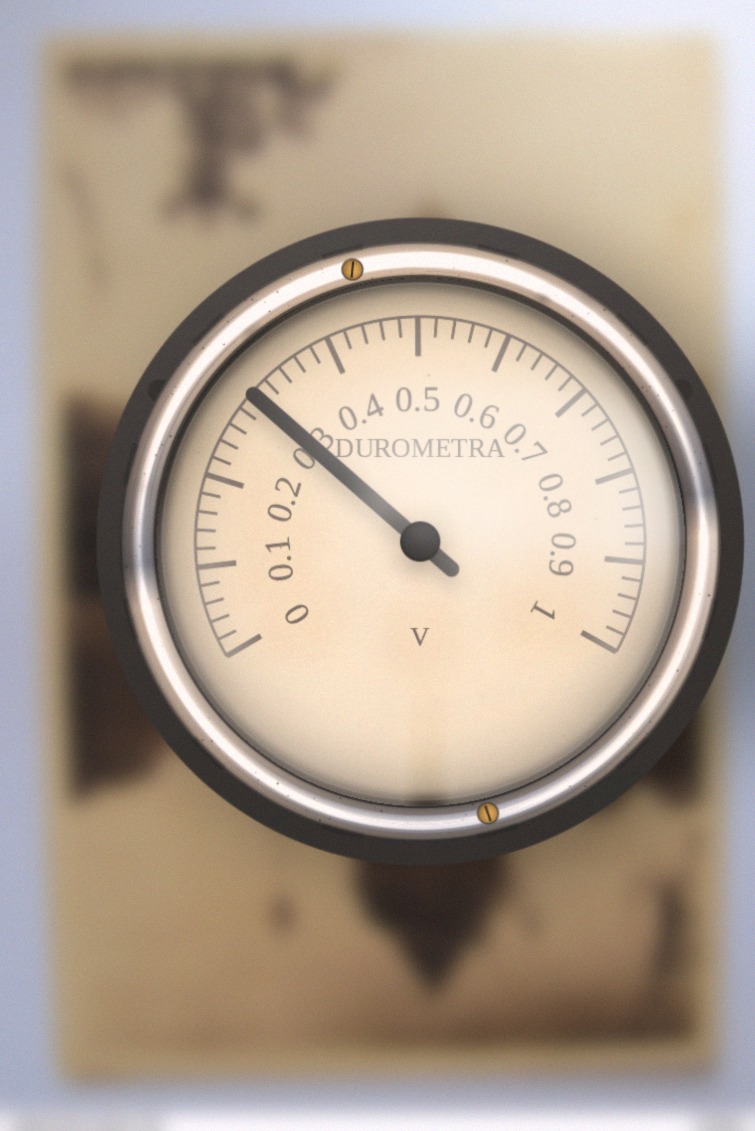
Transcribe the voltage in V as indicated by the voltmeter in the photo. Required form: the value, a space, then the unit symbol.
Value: 0.3 V
